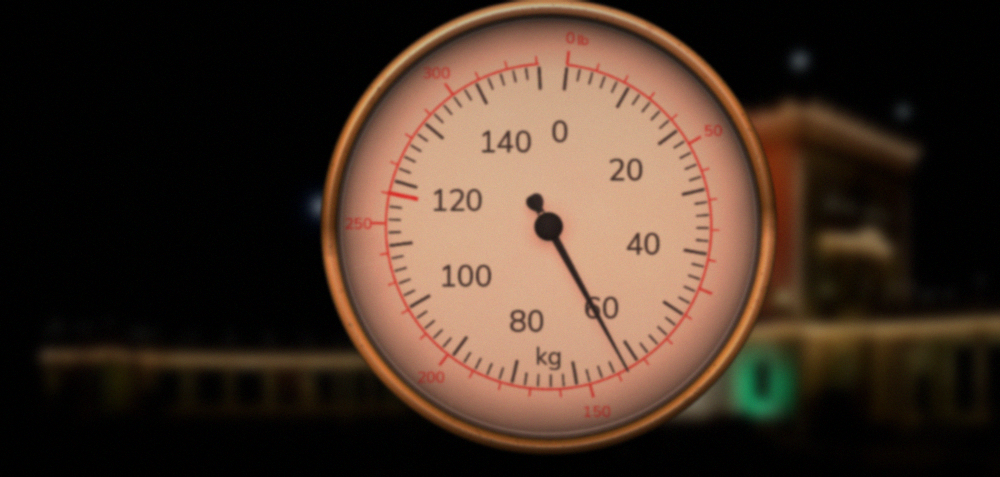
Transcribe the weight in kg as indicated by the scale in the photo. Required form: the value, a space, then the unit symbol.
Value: 62 kg
